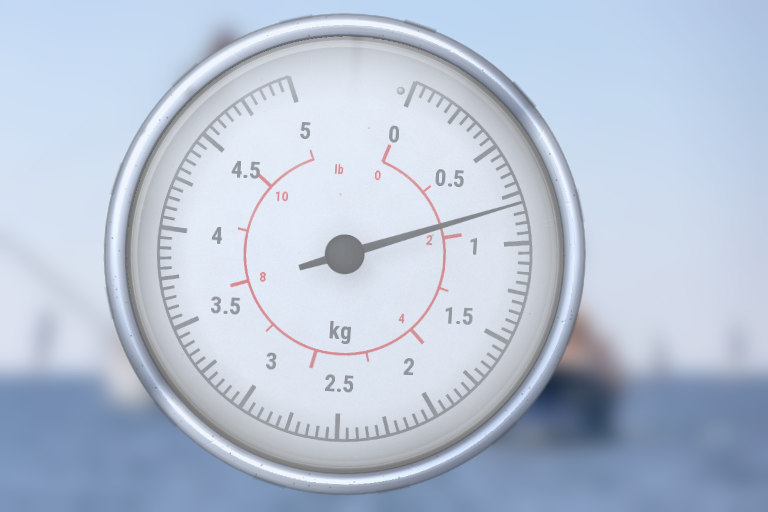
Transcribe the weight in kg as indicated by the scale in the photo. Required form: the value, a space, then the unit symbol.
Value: 0.8 kg
